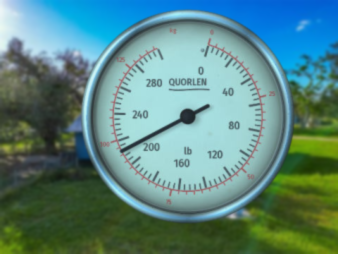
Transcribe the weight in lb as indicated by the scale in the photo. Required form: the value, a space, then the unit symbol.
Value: 212 lb
